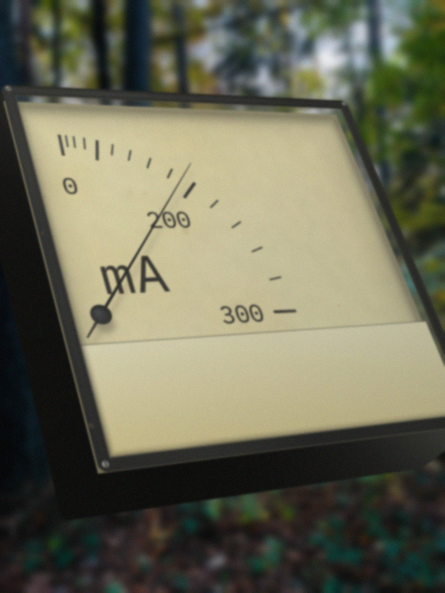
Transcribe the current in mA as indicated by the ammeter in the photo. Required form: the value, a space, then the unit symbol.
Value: 190 mA
